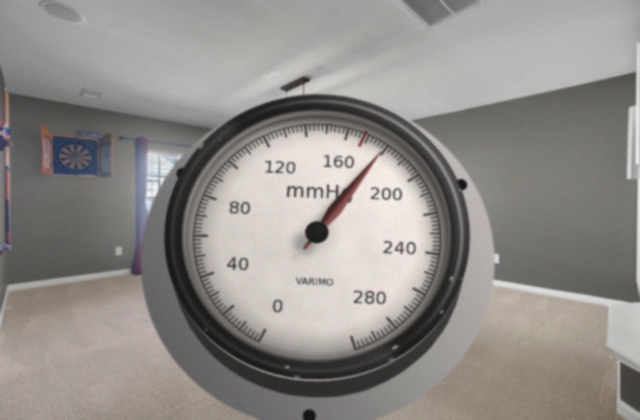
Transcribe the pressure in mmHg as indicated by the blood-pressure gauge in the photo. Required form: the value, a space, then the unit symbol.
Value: 180 mmHg
